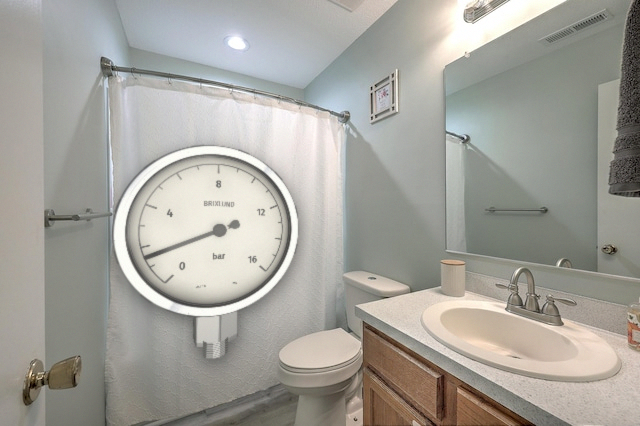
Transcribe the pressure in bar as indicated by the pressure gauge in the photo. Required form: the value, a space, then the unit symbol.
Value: 1.5 bar
